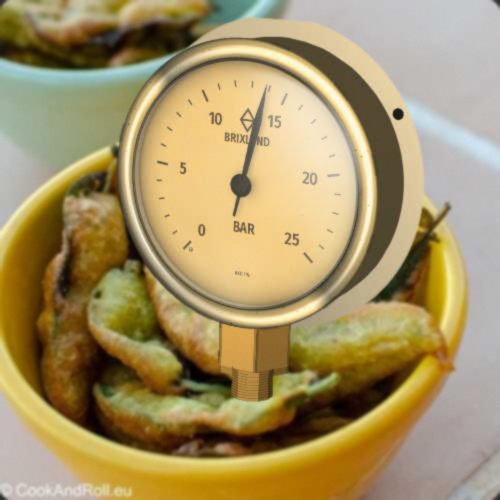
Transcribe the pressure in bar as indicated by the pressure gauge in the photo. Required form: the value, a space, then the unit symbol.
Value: 14 bar
